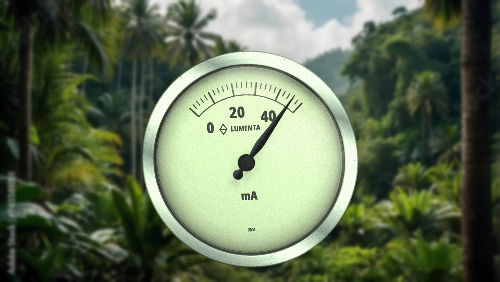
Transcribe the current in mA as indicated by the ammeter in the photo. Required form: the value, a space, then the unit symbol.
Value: 46 mA
